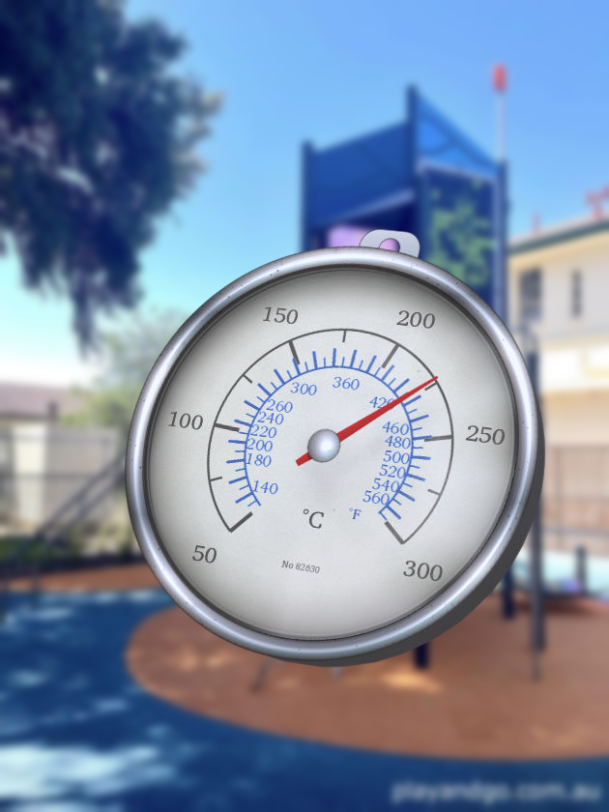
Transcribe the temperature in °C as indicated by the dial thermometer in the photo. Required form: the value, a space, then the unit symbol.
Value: 225 °C
